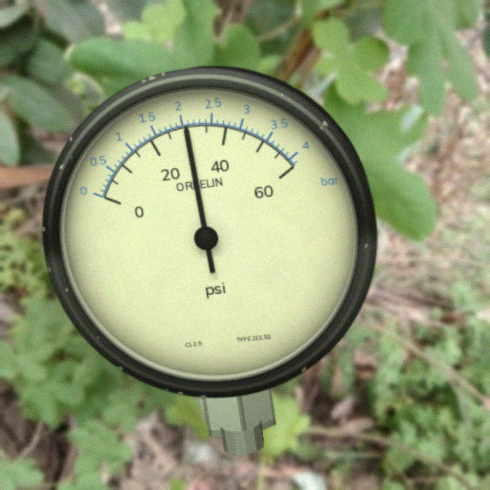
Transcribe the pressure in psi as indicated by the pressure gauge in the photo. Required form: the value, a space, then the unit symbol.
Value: 30 psi
